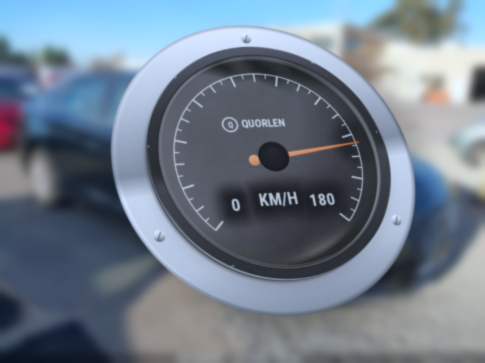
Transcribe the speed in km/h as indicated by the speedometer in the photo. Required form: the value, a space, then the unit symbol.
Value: 145 km/h
